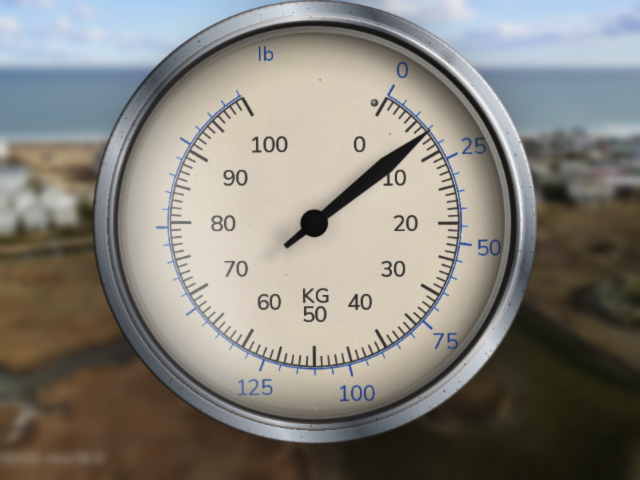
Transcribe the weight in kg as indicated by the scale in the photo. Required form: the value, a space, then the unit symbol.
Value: 7 kg
